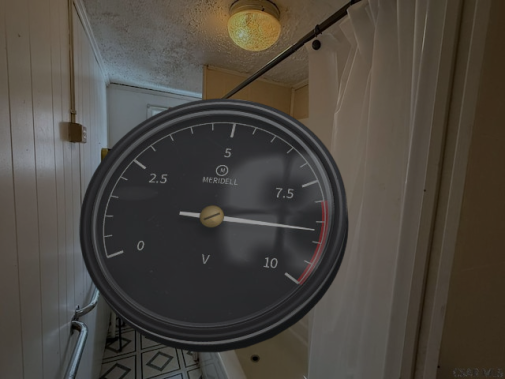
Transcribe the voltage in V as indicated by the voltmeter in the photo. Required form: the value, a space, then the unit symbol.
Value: 8.75 V
